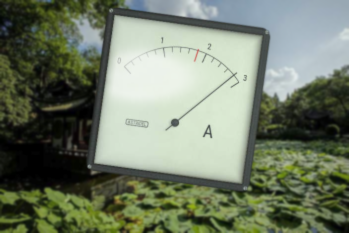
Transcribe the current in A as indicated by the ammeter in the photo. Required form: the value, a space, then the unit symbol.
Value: 2.8 A
